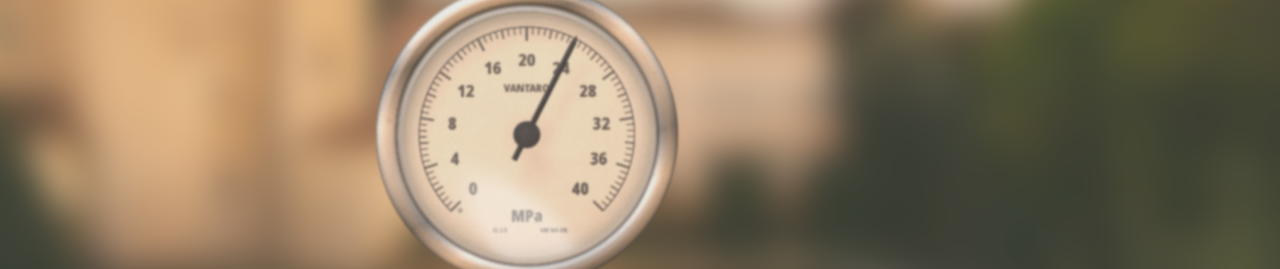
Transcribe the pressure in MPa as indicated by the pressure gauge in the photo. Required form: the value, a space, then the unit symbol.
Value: 24 MPa
